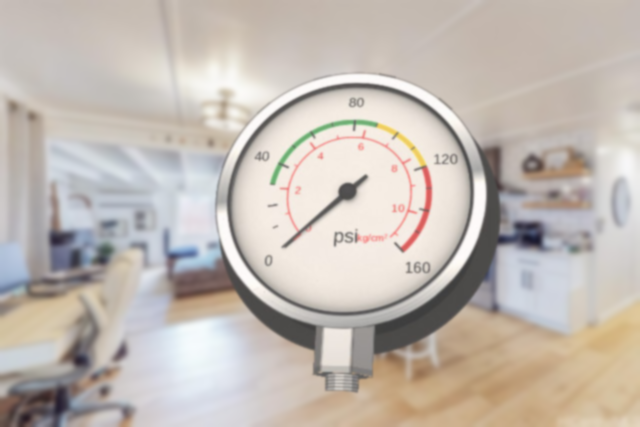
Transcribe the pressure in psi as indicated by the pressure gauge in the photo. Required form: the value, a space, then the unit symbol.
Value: 0 psi
